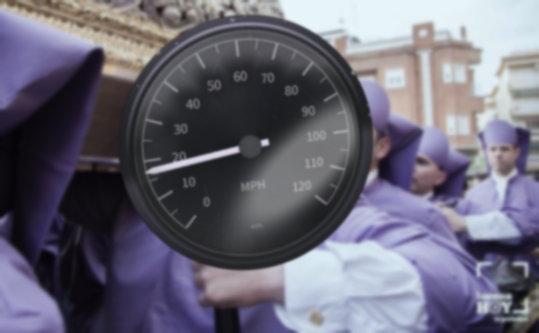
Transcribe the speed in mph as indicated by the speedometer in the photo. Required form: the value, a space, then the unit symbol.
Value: 17.5 mph
